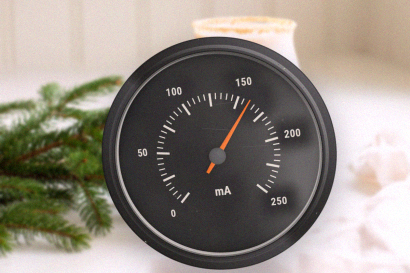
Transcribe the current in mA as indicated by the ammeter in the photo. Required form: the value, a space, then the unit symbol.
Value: 160 mA
